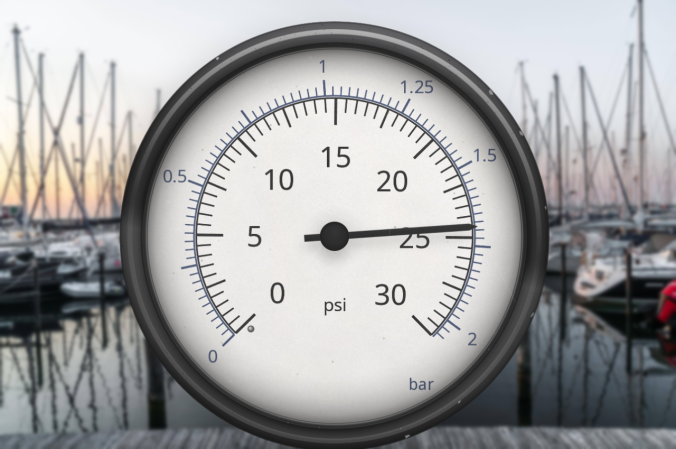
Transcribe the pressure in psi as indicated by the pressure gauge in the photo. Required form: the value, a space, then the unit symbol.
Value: 24.5 psi
